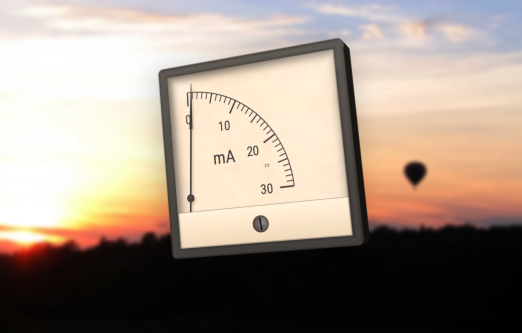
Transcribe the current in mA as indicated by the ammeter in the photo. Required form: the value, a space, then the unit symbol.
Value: 1 mA
